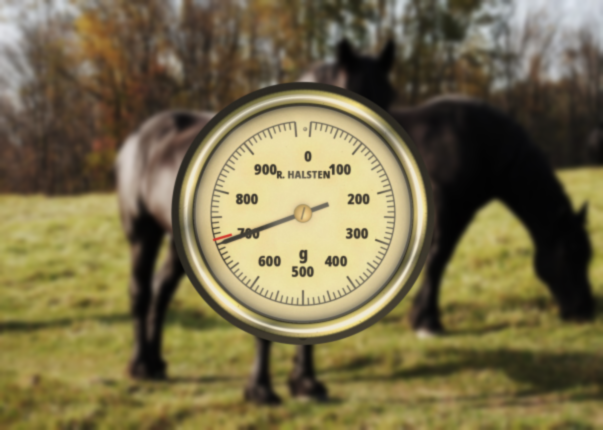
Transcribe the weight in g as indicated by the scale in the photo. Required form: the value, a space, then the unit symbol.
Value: 700 g
